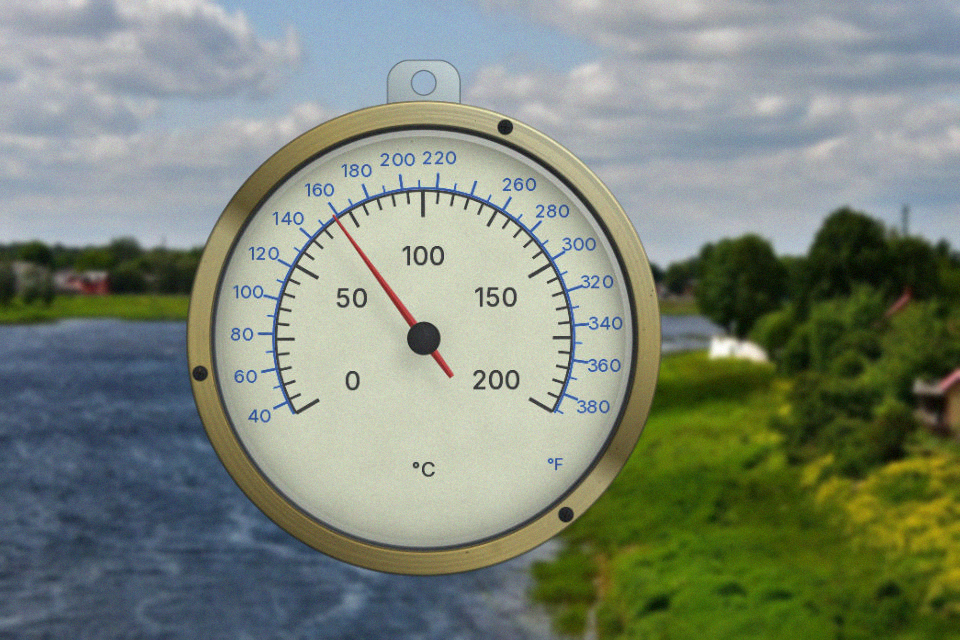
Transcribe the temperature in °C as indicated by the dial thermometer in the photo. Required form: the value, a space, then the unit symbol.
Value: 70 °C
